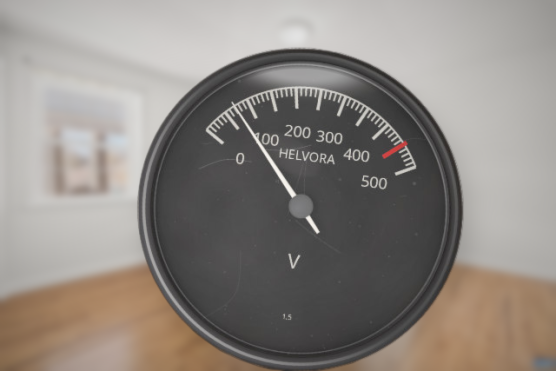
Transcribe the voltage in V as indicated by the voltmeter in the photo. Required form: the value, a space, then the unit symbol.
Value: 70 V
